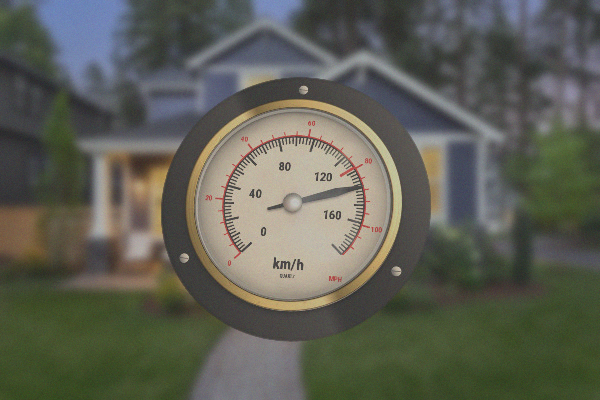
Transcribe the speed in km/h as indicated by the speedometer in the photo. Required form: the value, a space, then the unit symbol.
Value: 140 km/h
